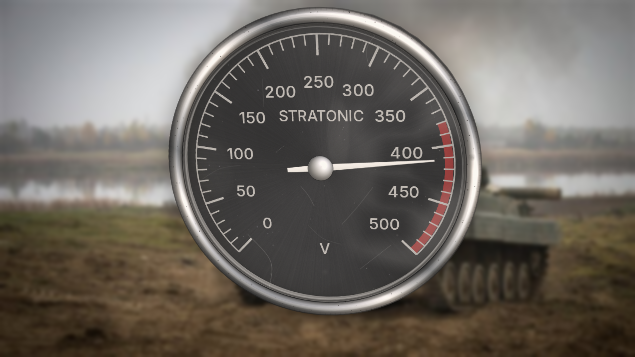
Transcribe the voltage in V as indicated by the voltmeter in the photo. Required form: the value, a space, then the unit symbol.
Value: 410 V
